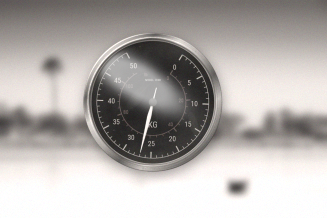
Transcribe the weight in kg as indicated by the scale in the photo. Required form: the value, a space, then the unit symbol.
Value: 27 kg
